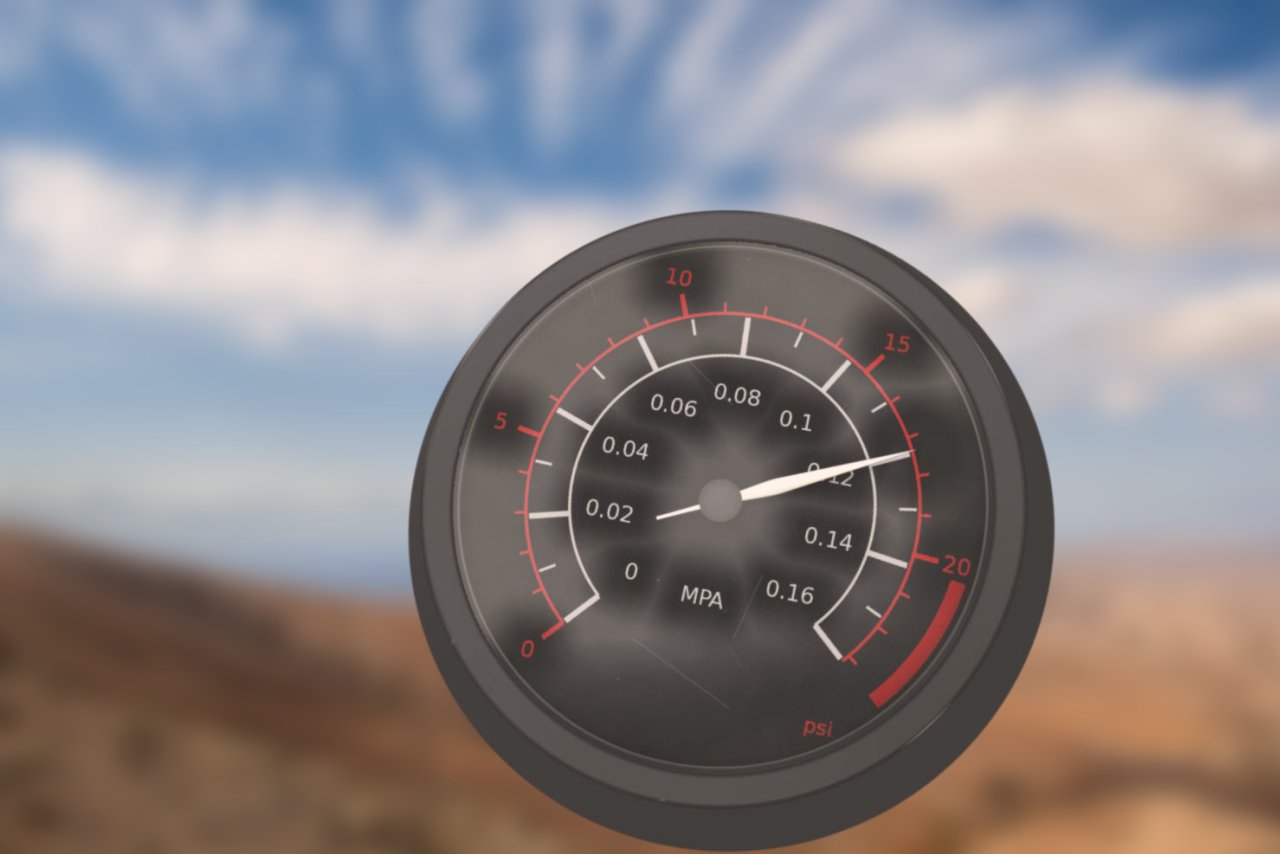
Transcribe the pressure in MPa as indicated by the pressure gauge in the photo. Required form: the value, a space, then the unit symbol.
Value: 0.12 MPa
